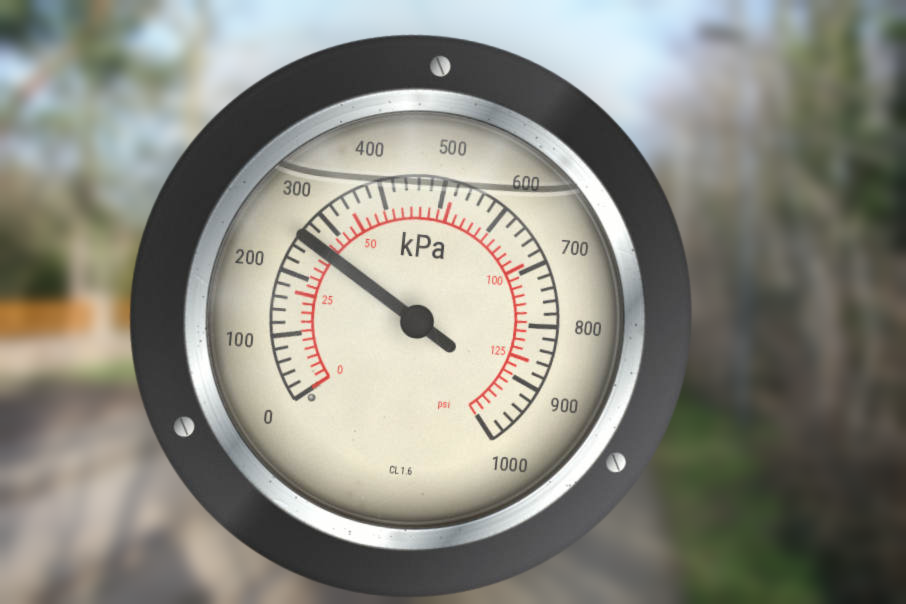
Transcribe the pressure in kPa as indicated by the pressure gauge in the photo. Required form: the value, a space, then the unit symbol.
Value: 260 kPa
